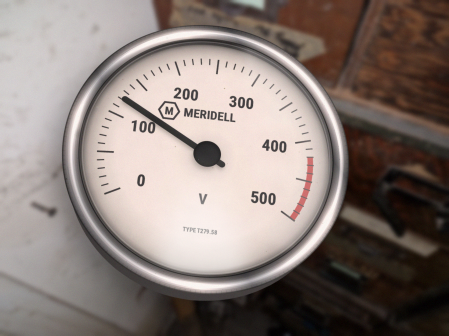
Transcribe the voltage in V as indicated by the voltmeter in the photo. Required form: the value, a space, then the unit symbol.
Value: 120 V
